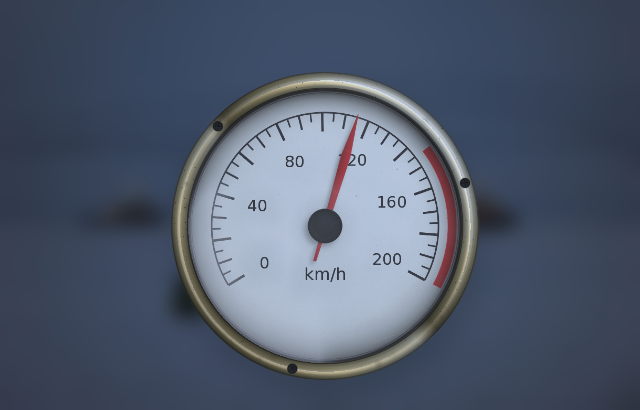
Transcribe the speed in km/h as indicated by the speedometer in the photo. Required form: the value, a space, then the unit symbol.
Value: 115 km/h
